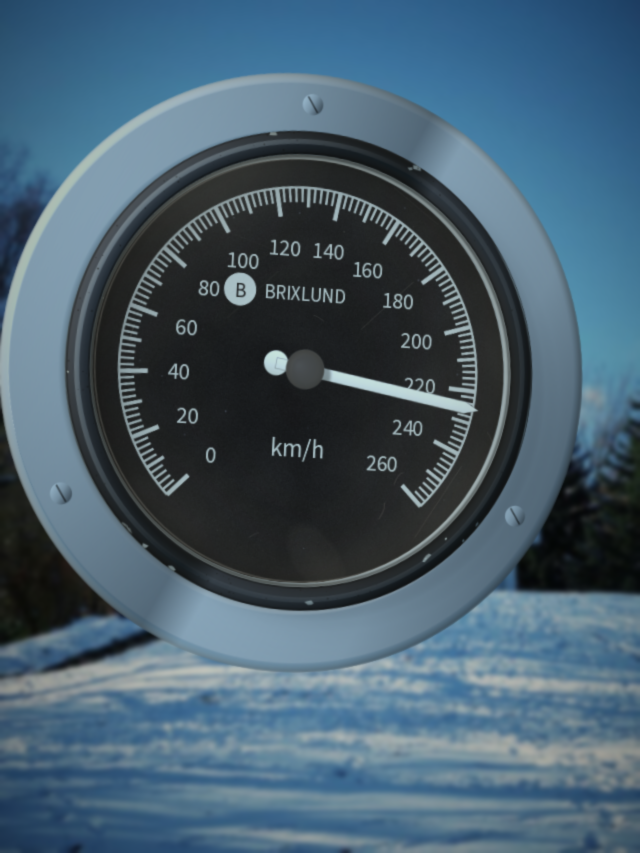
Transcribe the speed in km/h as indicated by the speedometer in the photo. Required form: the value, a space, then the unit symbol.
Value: 226 km/h
